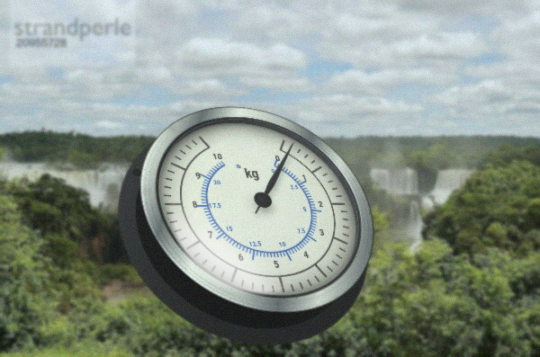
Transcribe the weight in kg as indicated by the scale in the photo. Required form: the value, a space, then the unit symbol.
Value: 0.2 kg
